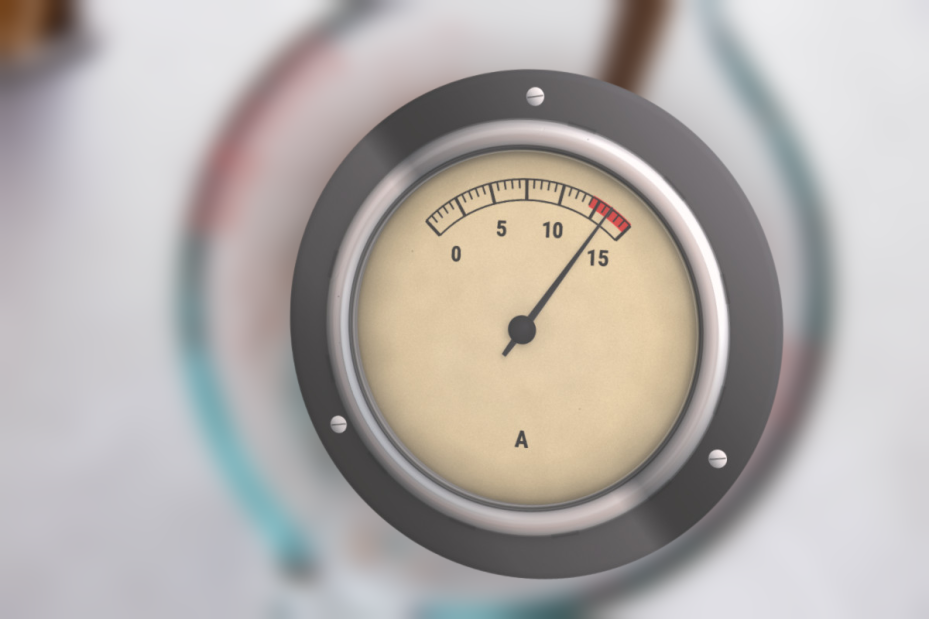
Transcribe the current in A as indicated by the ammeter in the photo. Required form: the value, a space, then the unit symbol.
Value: 13.5 A
